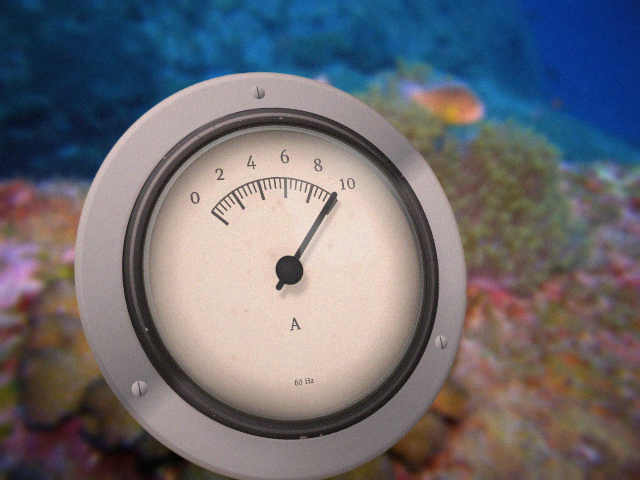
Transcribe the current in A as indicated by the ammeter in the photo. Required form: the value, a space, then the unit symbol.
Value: 9.6 A
